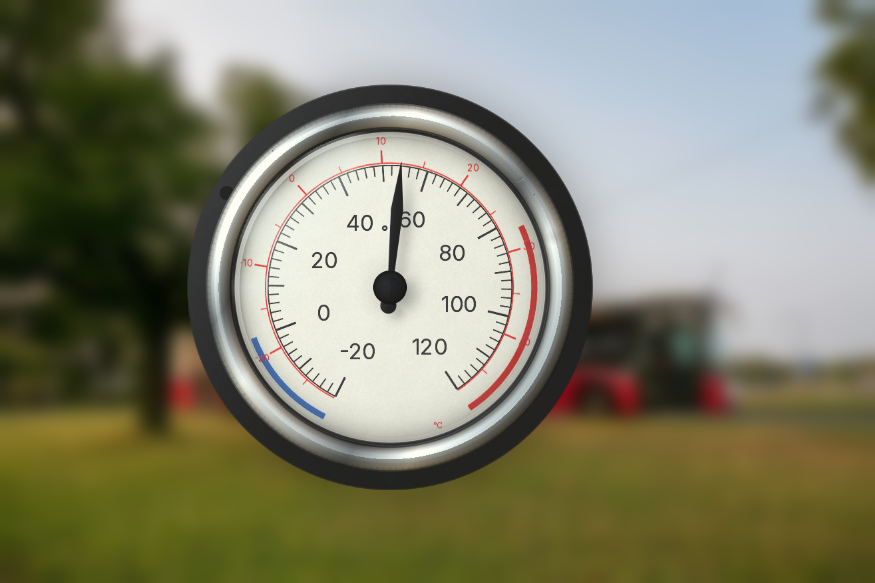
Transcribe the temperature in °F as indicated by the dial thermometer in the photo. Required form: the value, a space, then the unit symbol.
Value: 54 °F
